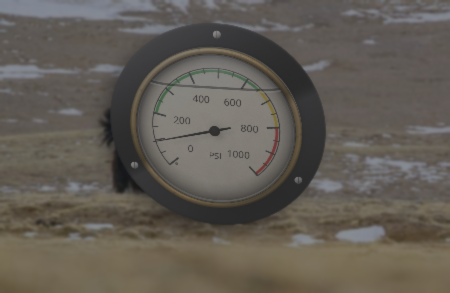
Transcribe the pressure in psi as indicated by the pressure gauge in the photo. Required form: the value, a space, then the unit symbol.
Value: 100 psi
